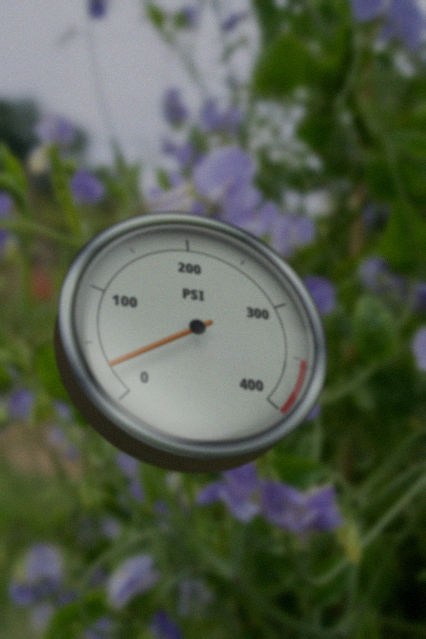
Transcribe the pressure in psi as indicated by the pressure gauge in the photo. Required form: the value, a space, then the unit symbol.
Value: 25 psi
